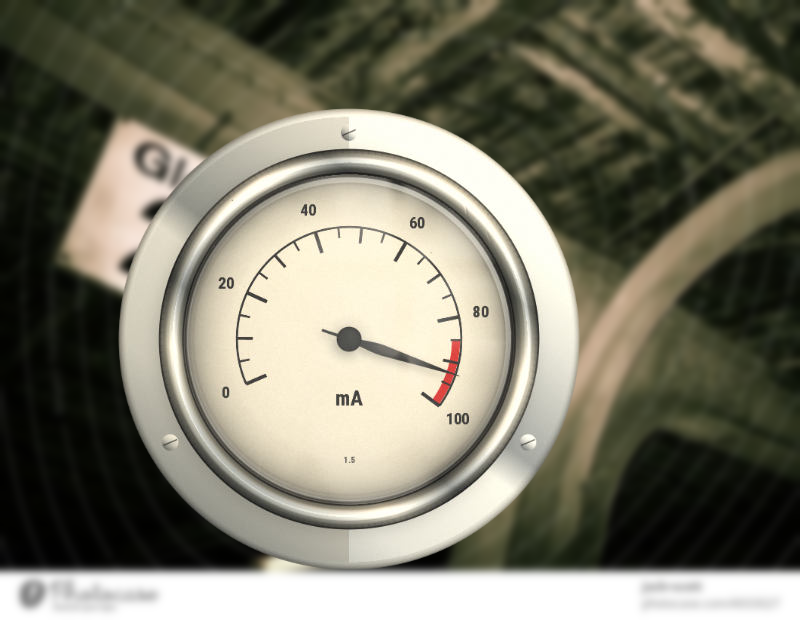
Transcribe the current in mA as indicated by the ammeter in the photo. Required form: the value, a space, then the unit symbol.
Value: 92.5 mA
